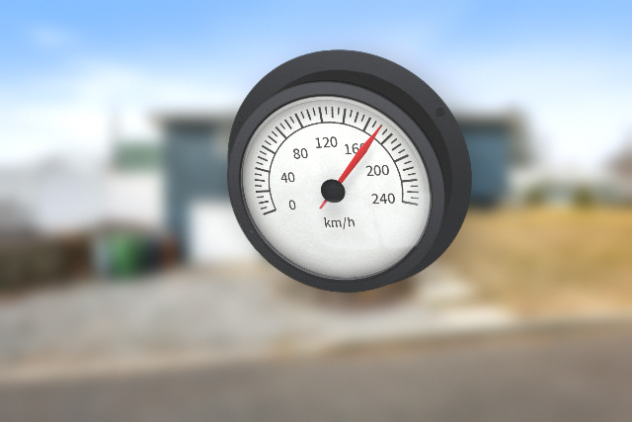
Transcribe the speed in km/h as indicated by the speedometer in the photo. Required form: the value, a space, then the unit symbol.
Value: 170 km/h
